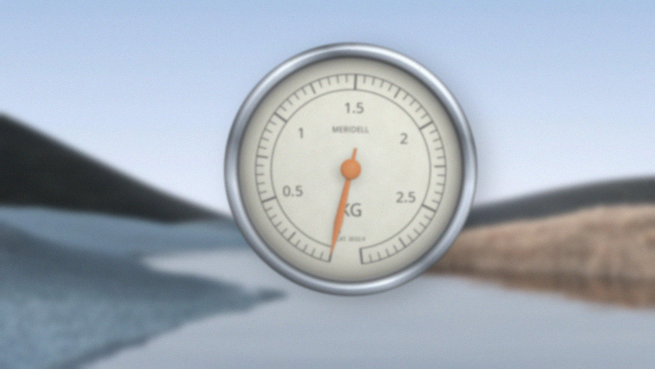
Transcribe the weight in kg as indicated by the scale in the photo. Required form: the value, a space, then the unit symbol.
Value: 0 kg
